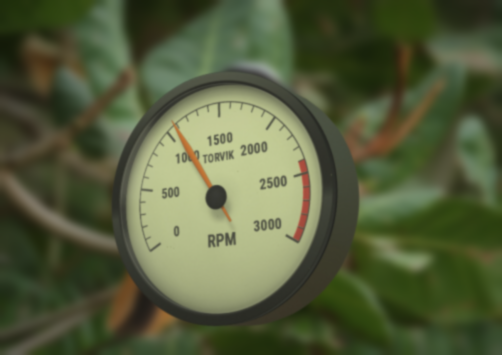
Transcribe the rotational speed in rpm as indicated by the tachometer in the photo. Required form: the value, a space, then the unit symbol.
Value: 1100 rpm
